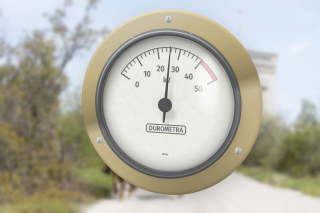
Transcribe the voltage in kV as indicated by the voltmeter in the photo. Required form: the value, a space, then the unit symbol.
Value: 26 kV
